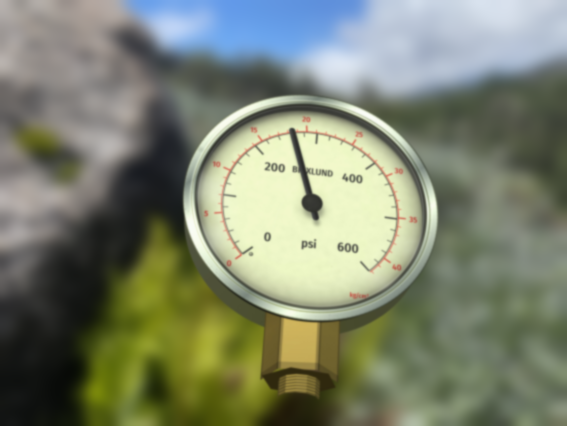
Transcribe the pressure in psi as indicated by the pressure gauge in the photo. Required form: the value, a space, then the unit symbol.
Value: 260 psi
